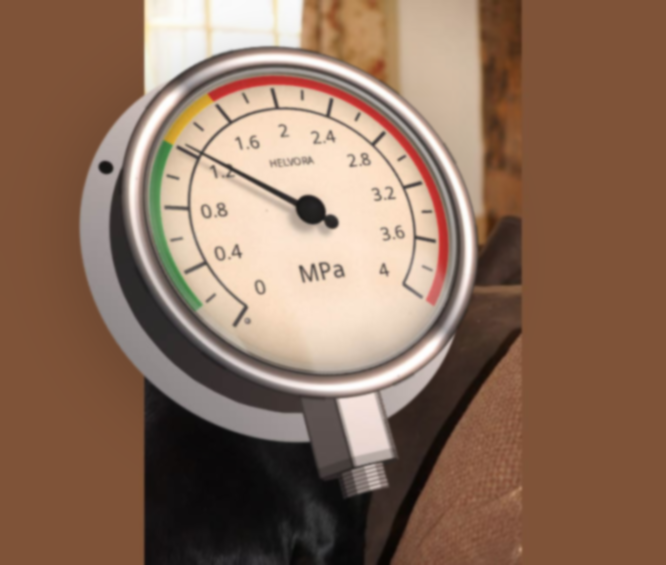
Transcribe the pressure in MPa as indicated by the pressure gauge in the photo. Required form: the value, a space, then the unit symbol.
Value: 1.2 MPa
